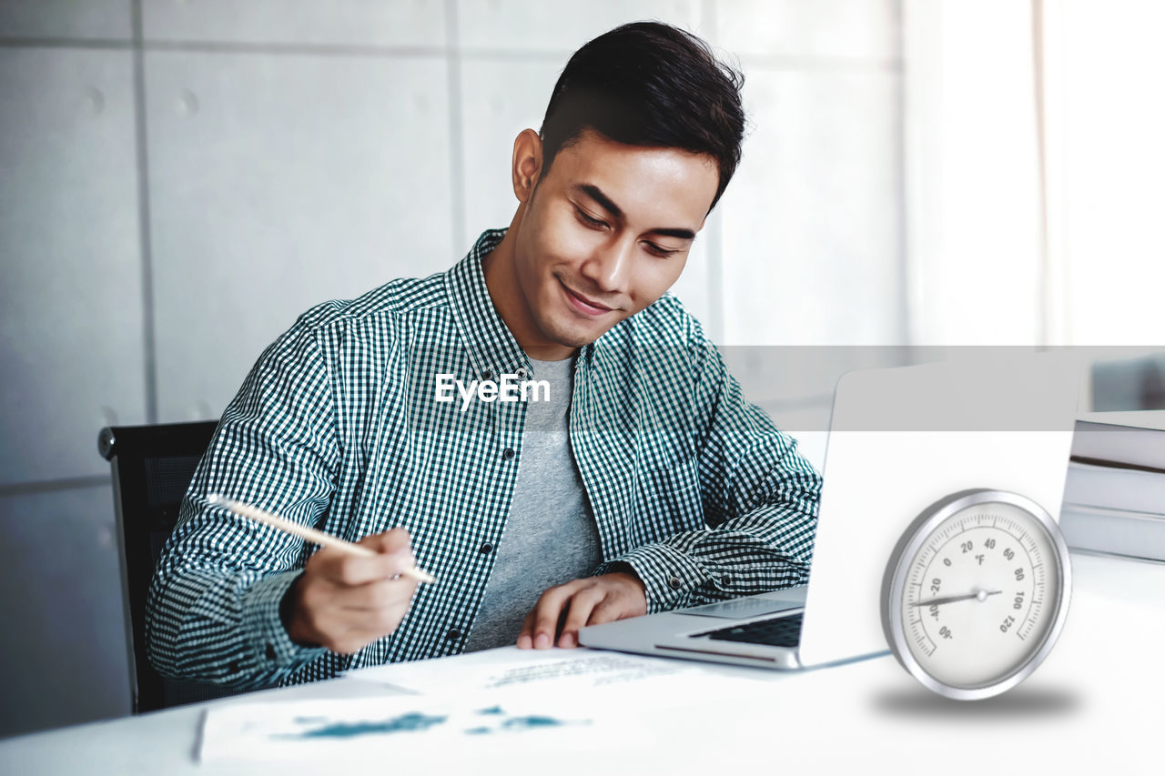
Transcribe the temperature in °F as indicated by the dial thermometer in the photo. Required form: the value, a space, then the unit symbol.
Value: -30 °F
